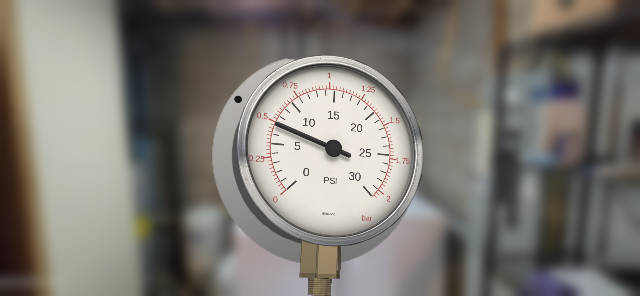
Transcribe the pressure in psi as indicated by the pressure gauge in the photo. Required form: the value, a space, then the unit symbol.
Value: 7 psi
